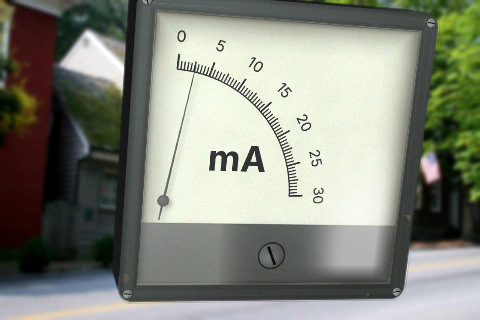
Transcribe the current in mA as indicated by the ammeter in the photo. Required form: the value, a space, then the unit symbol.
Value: 2.5 mA
